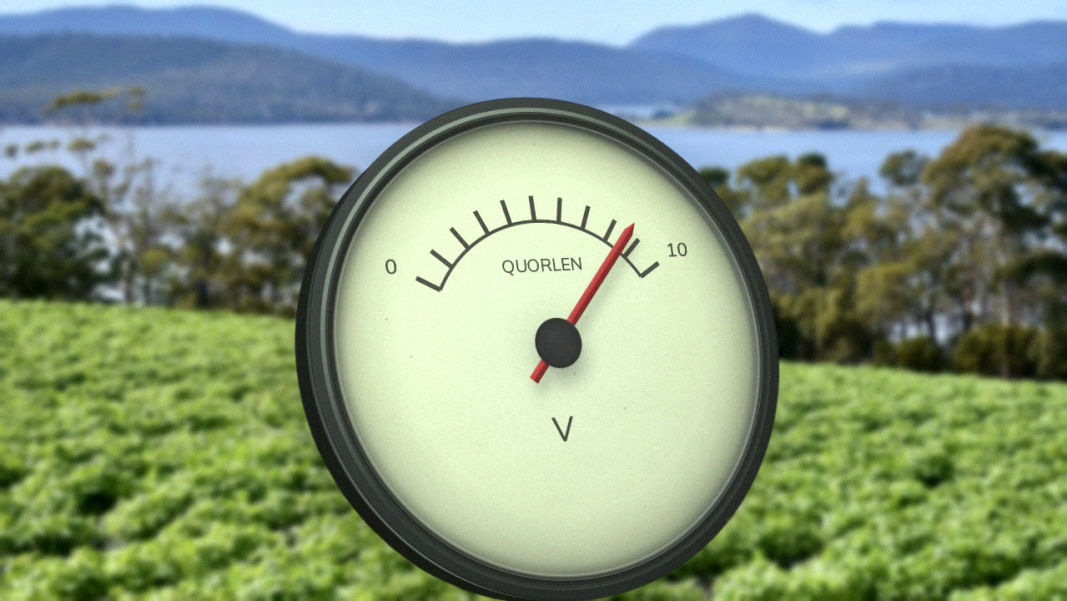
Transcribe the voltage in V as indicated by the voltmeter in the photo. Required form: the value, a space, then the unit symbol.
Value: 8.5 V
